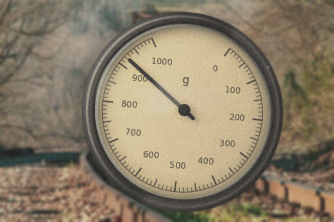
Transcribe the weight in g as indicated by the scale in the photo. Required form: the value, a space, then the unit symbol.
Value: 920 g
